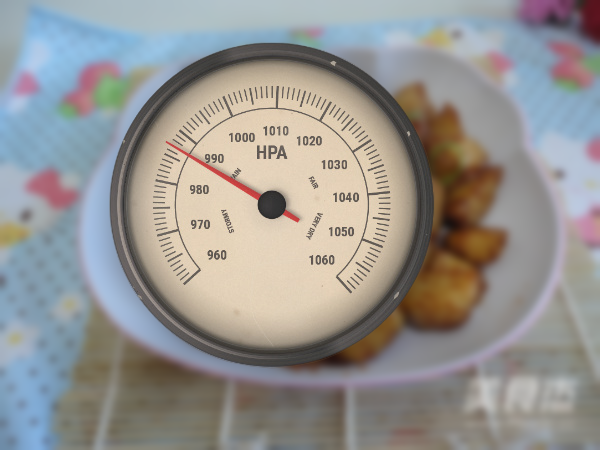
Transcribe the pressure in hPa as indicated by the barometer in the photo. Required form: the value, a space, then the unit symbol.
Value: 987 hPa
